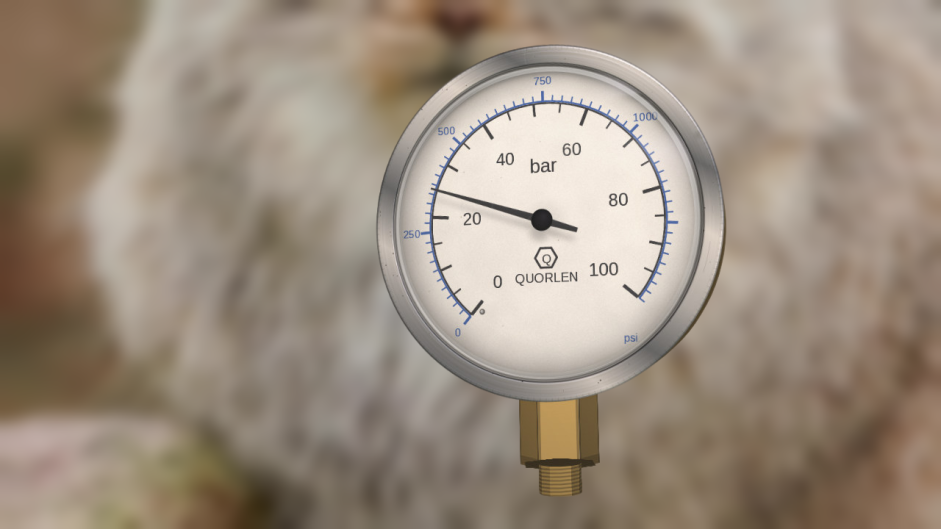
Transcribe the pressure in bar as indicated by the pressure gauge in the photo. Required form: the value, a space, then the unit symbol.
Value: 25 bar
